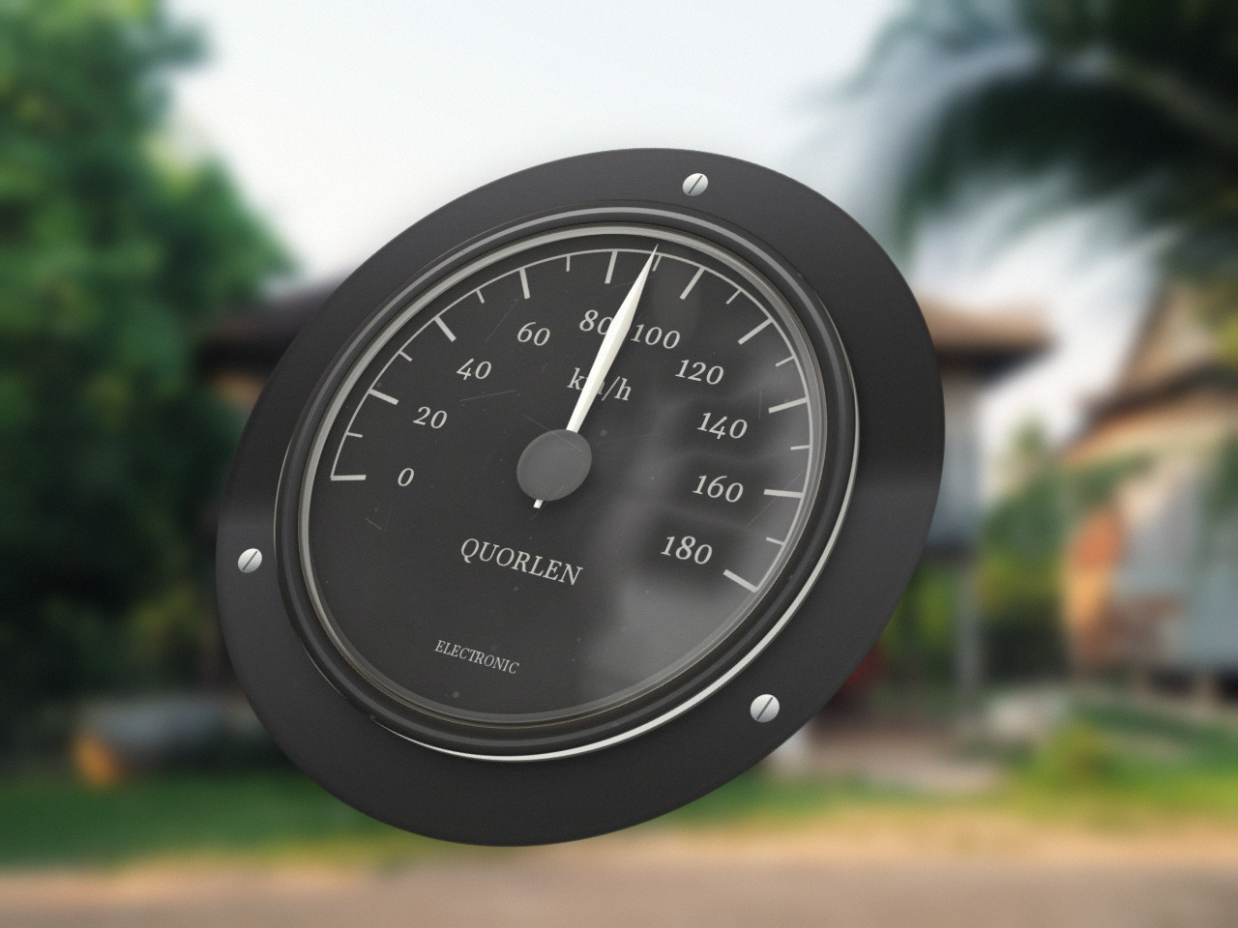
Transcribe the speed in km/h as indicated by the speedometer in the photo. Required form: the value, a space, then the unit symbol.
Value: 90 km/h
